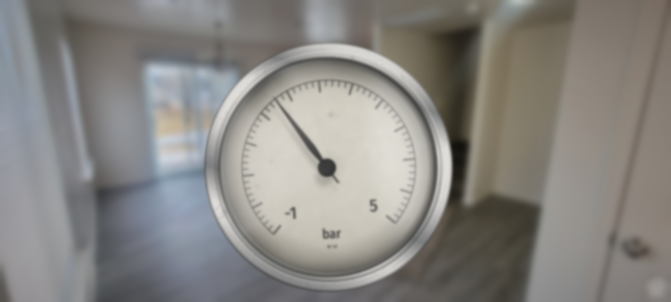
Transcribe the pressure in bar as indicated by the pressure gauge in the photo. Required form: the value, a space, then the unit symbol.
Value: 1.3 bar
